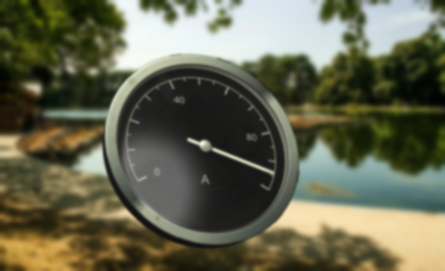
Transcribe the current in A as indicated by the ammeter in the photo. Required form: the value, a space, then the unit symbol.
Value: 95 A
